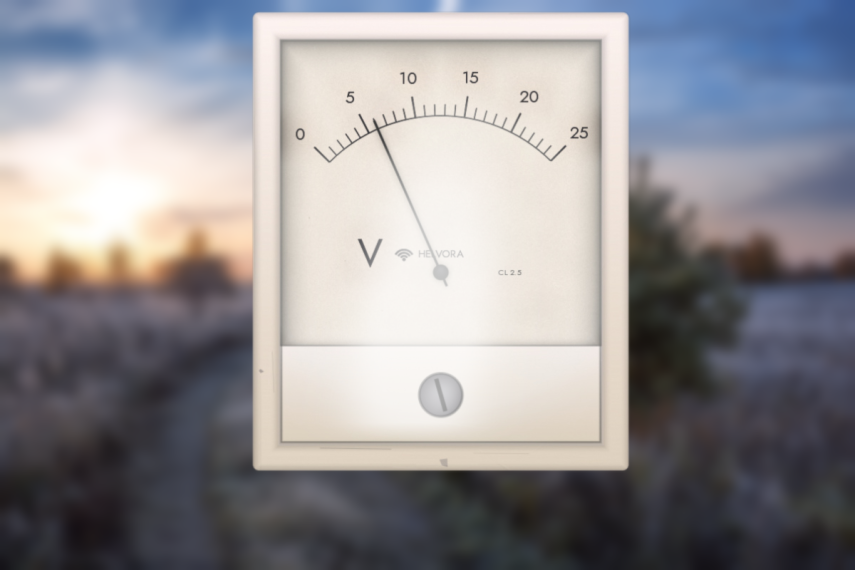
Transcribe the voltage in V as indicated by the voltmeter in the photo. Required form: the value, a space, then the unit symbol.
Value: 6 V
